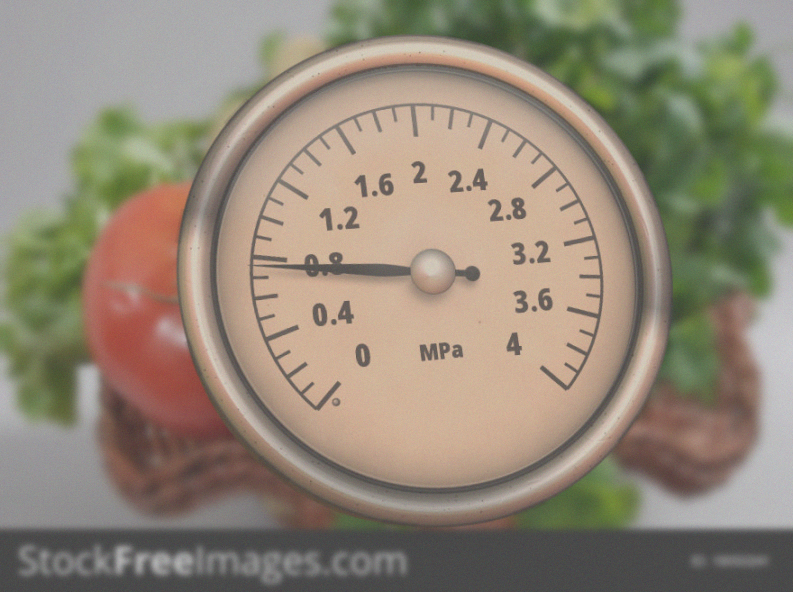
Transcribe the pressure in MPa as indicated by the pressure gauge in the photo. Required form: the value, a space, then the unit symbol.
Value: 0.75 MPa
